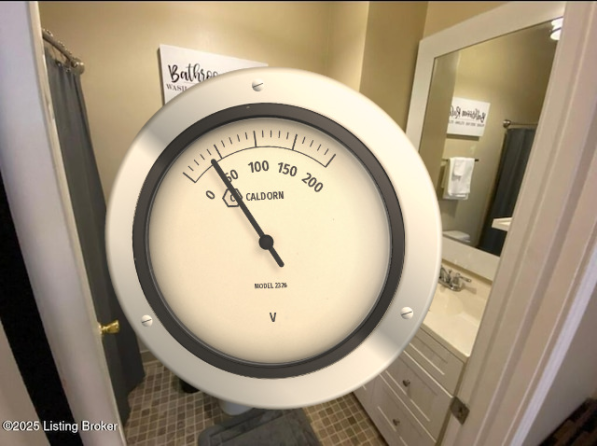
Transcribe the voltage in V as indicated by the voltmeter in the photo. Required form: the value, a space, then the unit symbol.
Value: 40 V
